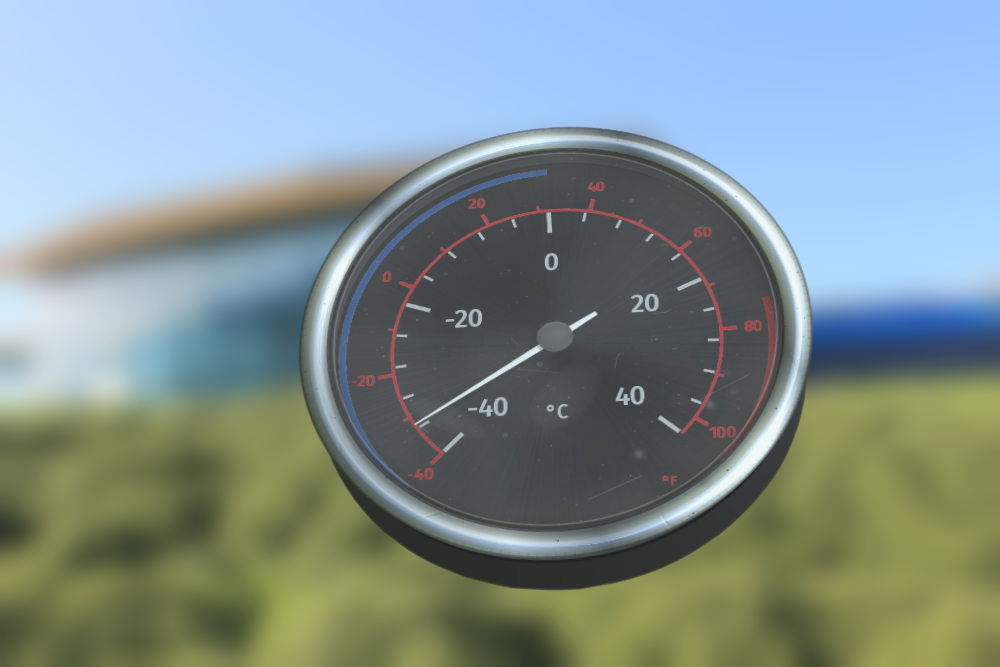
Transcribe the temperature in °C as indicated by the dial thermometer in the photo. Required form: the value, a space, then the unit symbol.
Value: -36 °C
